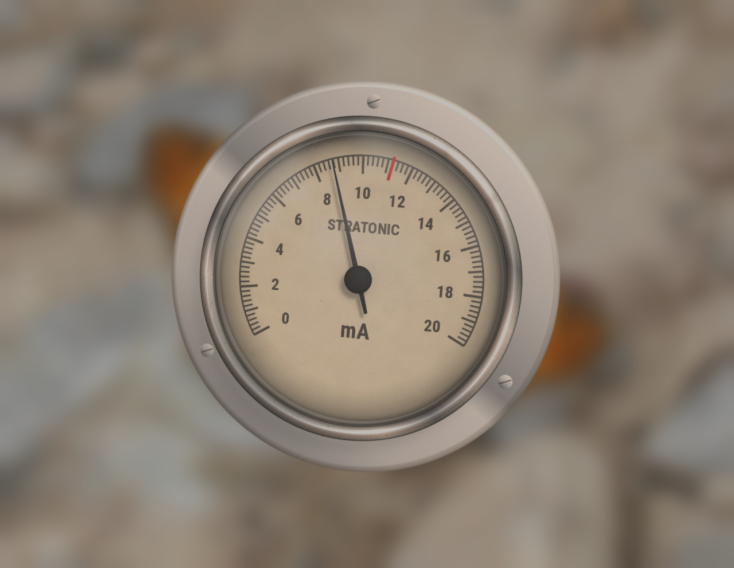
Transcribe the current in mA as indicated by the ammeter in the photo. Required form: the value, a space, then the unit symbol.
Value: 8.8 mA
